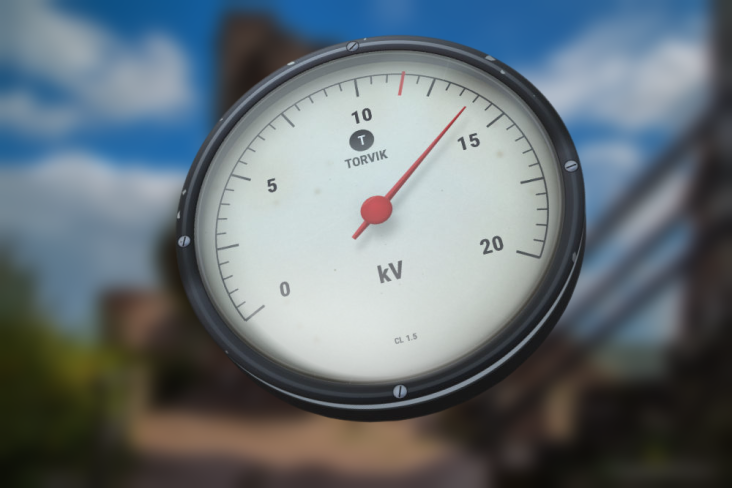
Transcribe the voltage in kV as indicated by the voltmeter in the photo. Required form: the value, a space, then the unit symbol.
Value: 14 kV
